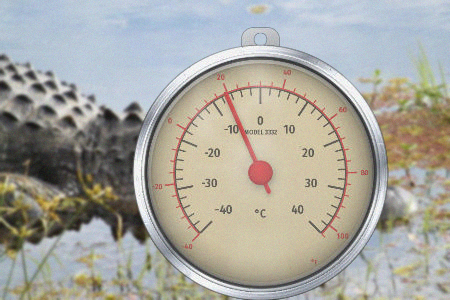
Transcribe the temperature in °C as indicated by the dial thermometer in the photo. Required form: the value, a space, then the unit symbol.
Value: -7 °C
